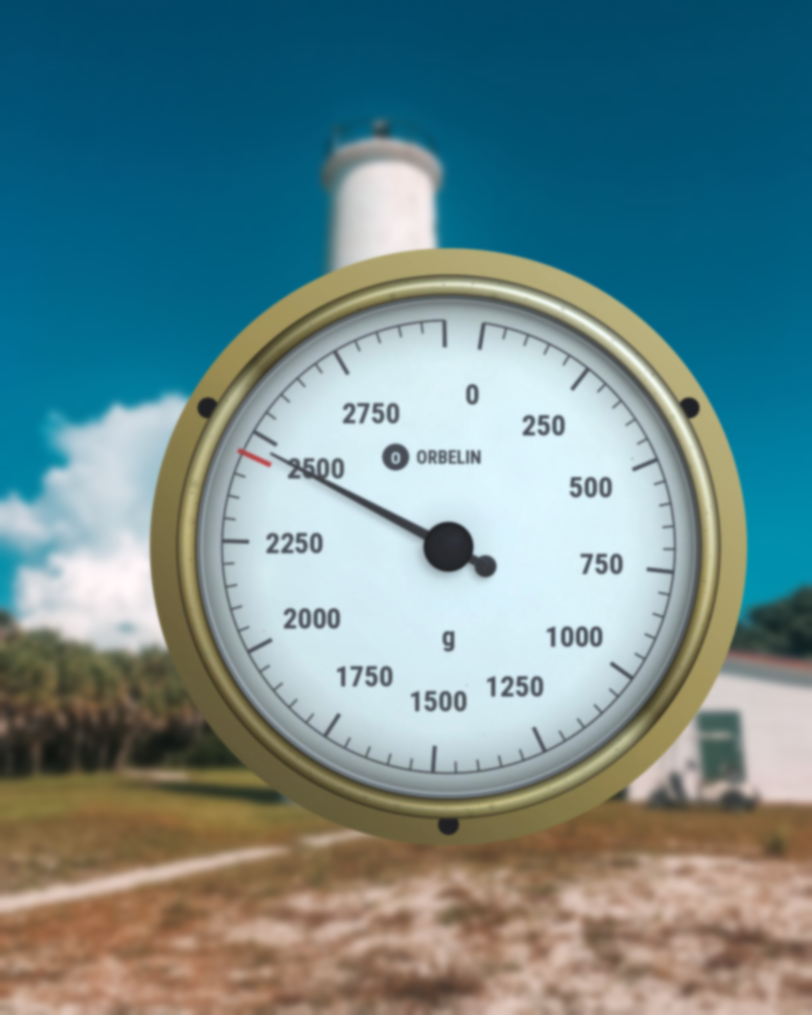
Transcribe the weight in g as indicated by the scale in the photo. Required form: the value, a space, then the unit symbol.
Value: 2475 g
